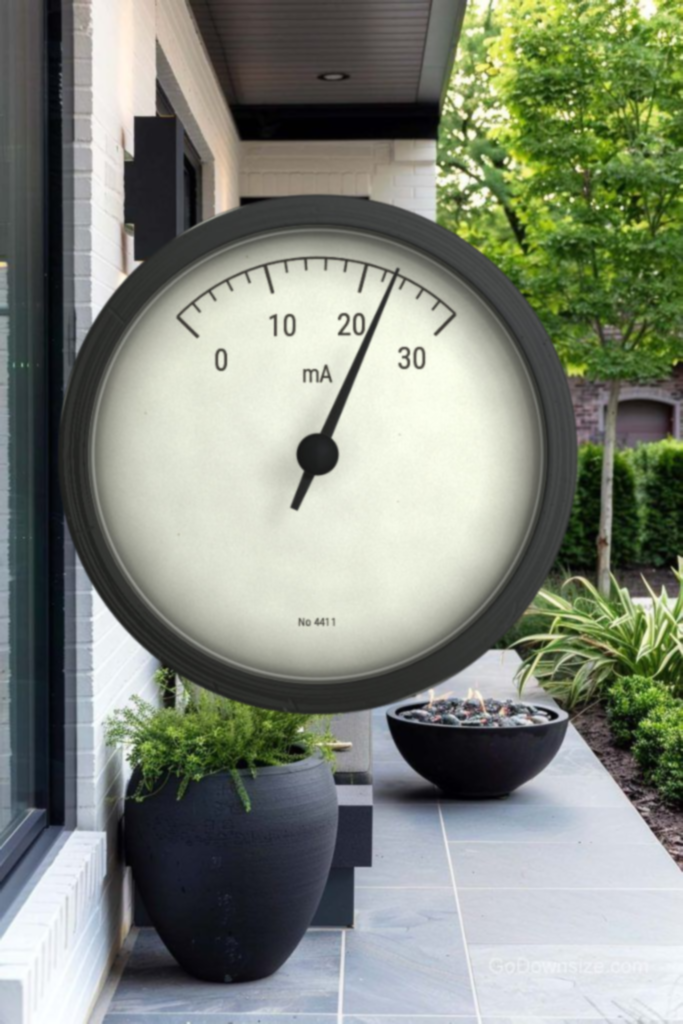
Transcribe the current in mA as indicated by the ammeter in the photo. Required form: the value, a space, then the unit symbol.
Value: 23 mA
